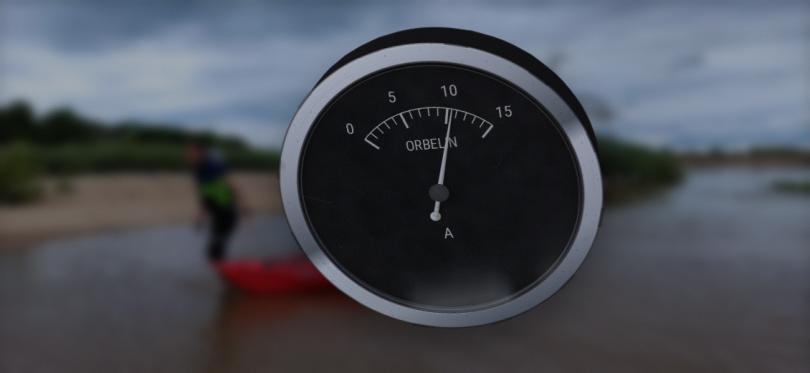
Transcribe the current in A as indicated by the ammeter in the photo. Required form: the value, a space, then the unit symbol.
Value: 10.5 A
